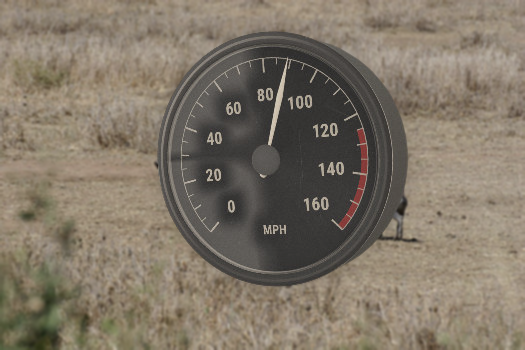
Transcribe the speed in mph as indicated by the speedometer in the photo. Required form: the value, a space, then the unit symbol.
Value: 90 mph
